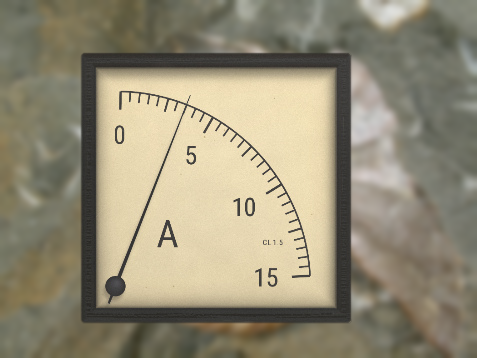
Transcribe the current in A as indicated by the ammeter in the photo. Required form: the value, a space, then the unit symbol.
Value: 3.5 A
